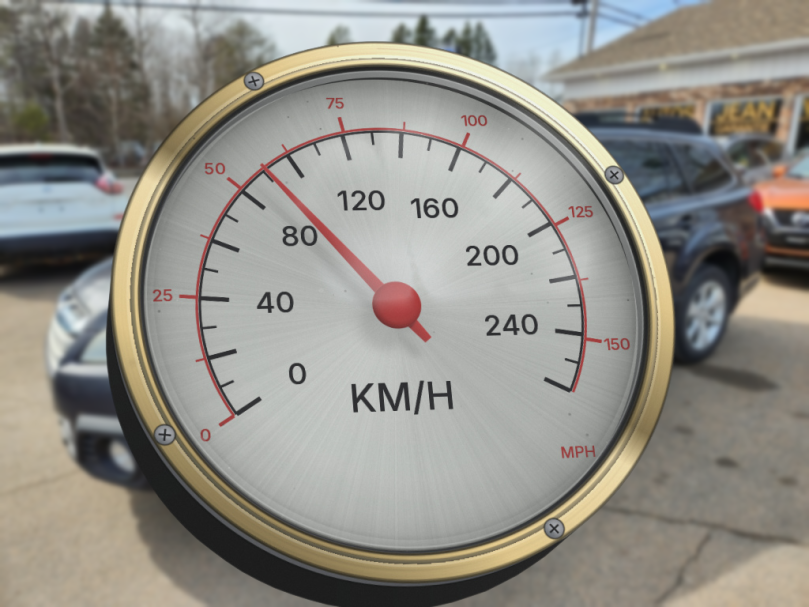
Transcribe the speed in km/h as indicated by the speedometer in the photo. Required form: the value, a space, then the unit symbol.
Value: 90 km/h
